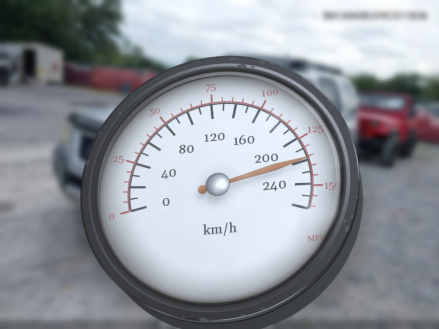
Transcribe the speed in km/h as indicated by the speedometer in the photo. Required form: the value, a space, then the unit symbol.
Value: 220 km/h
